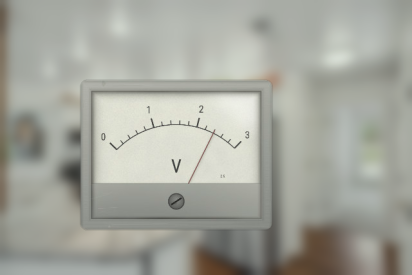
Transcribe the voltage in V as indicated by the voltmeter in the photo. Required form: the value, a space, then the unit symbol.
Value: 2.4 V
